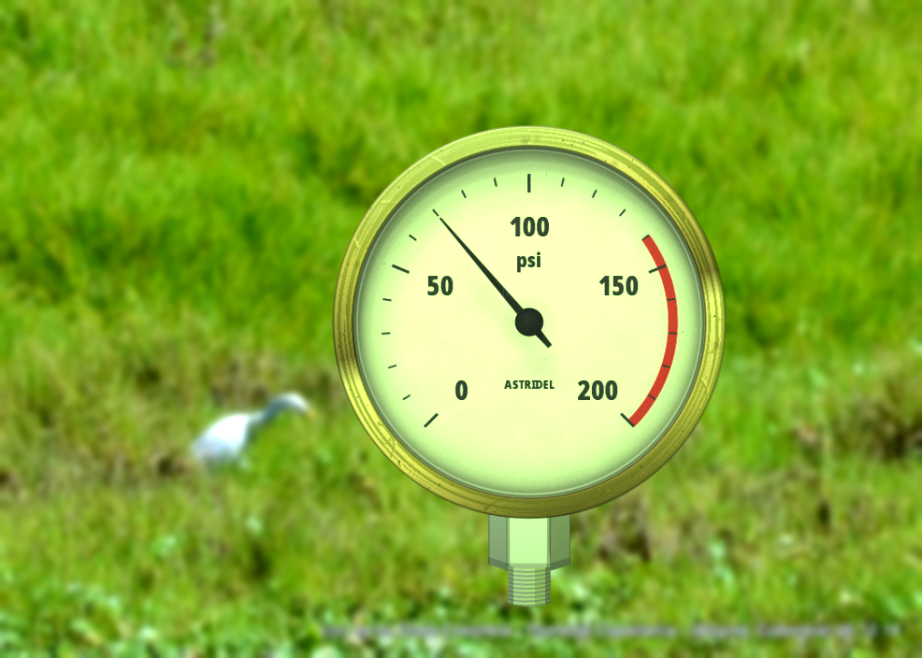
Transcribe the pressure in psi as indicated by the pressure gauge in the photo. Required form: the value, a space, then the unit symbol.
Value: 70 psi
